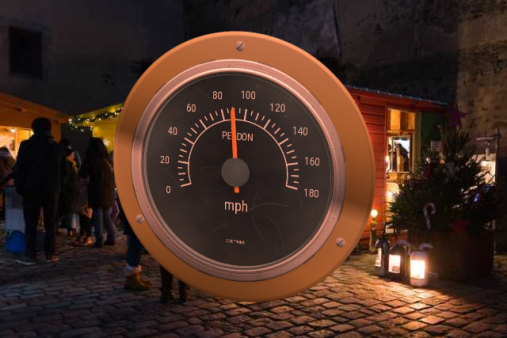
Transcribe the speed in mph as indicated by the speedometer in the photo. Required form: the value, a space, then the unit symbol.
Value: 90 mph
